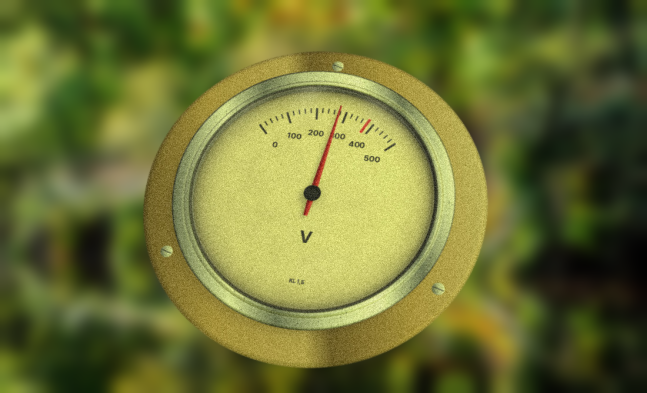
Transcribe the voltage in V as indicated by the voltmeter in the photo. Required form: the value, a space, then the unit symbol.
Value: 280 V
